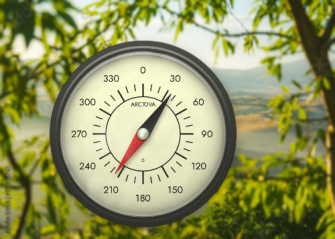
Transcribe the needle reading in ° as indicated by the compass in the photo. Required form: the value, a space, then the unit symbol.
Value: 215 °
